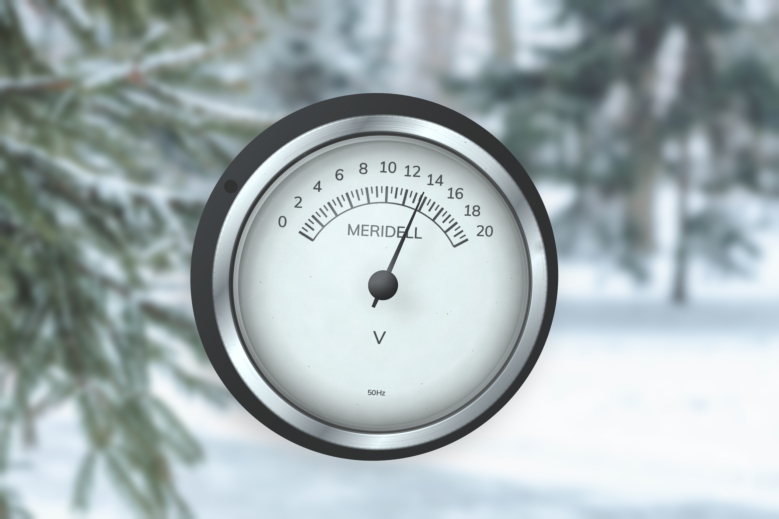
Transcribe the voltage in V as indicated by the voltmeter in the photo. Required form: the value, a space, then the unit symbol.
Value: 13.5 V
